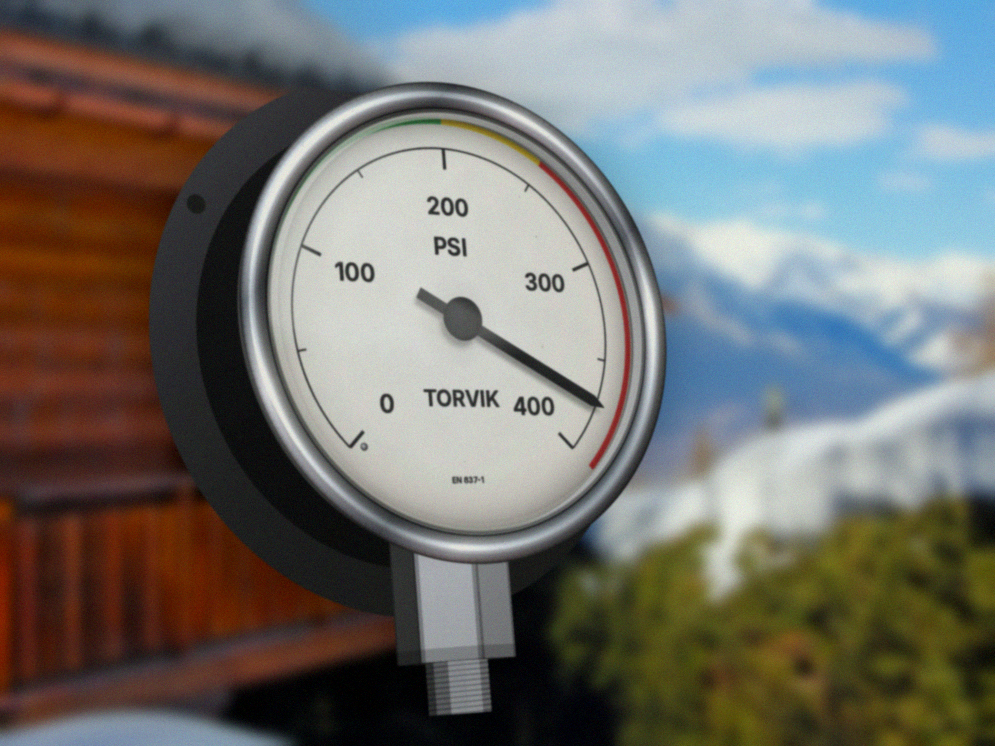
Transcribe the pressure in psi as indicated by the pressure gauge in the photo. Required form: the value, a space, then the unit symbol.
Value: 375 psi
